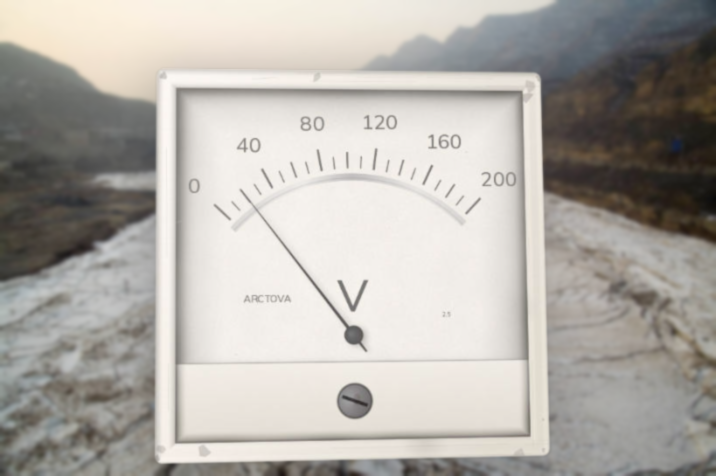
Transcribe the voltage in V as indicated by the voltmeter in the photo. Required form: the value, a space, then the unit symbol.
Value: 20 V
